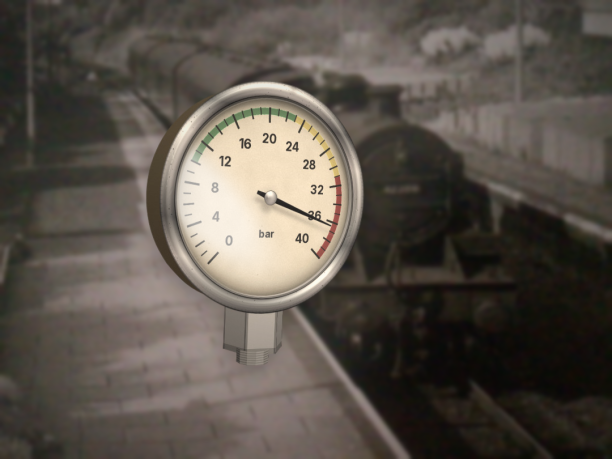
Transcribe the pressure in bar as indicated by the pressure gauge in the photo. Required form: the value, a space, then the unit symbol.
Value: 36.5 bar
